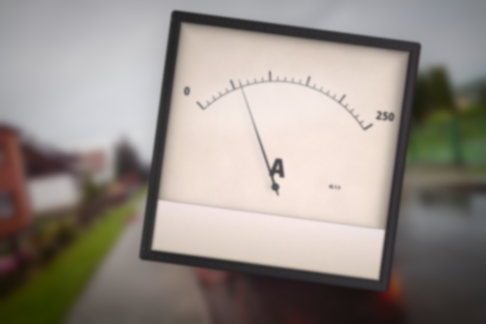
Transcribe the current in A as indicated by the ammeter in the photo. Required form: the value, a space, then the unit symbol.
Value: 60 A
